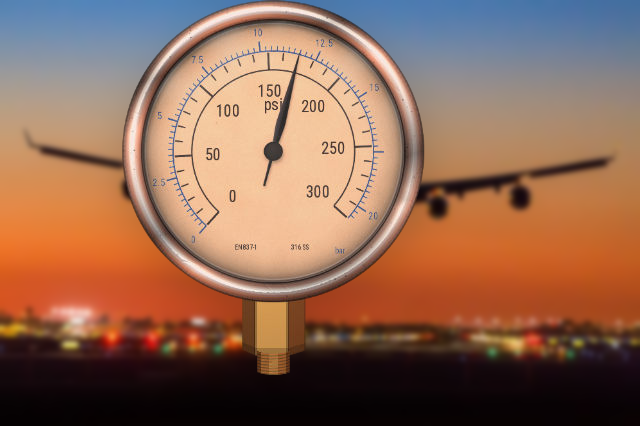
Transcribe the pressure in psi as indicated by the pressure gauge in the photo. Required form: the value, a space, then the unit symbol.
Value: 170 psi
